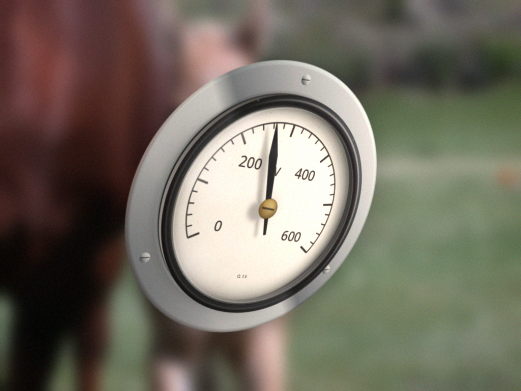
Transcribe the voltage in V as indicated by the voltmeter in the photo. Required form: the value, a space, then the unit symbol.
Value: 260 V
